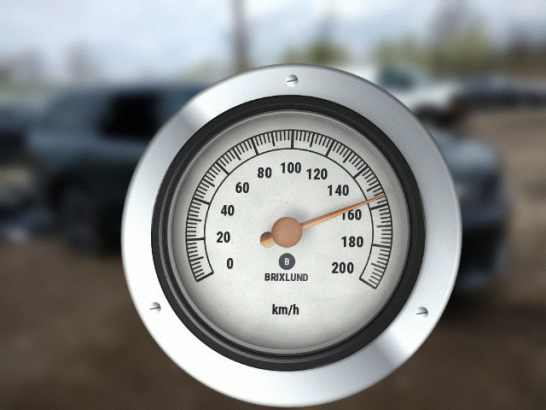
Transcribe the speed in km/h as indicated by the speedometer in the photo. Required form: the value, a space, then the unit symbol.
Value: 156 km/h
